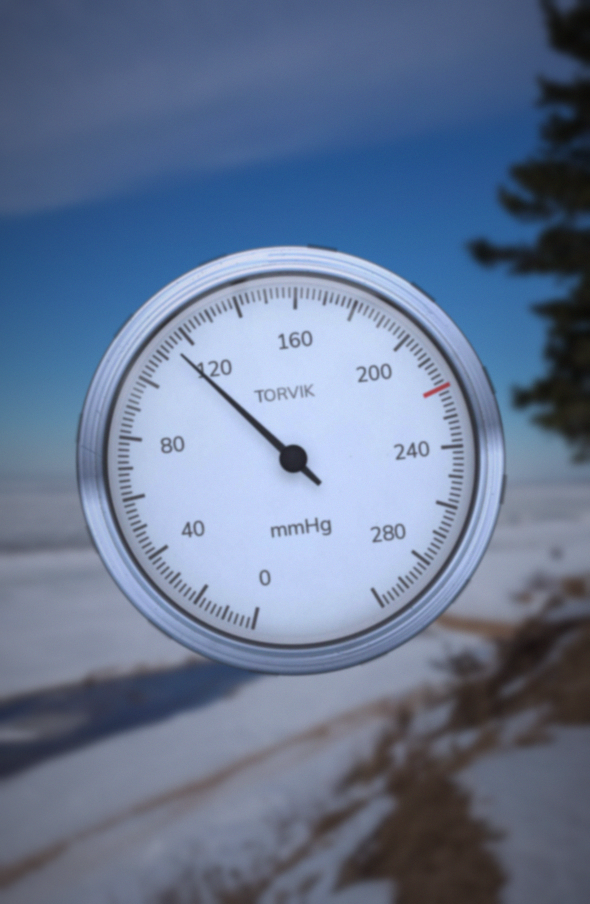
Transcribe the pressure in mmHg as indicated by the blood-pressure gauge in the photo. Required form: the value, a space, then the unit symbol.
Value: 114 mmHg
